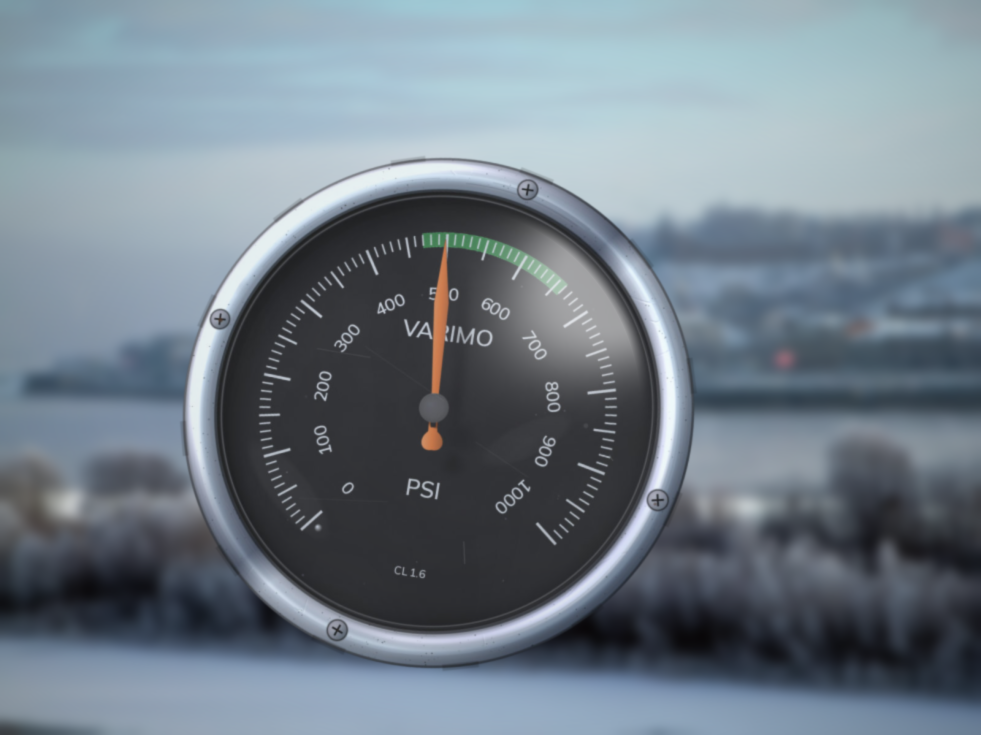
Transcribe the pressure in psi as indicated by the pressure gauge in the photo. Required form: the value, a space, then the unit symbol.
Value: 500 psi
